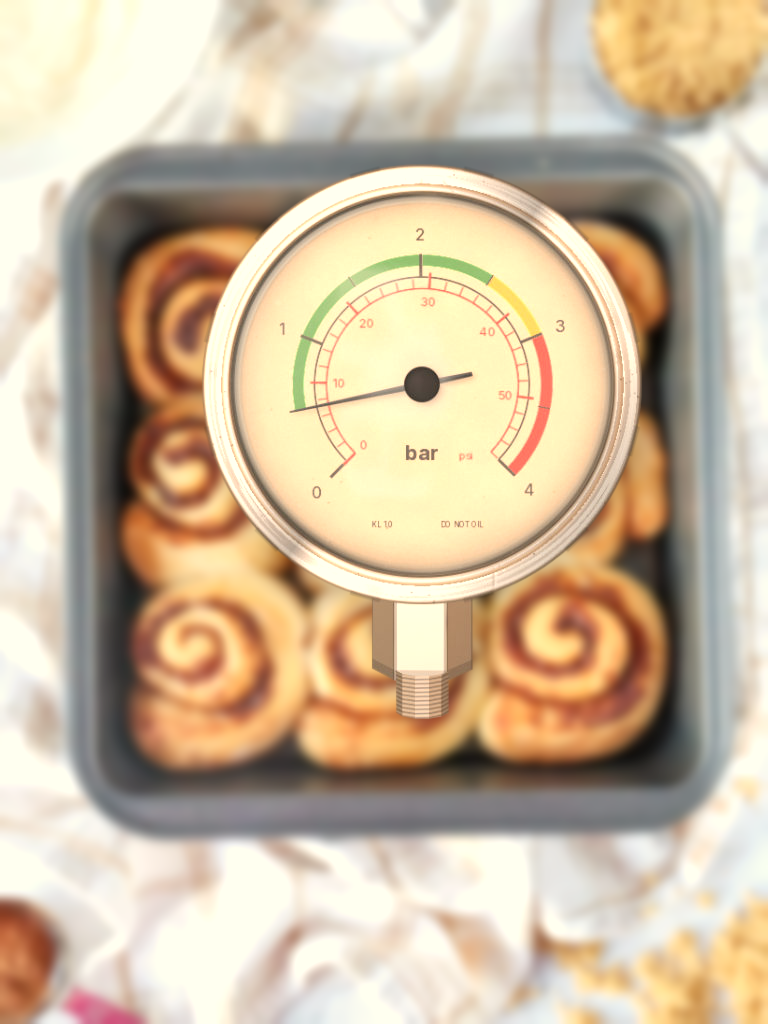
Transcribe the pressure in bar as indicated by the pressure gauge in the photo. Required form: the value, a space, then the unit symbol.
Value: 0.5 bar
